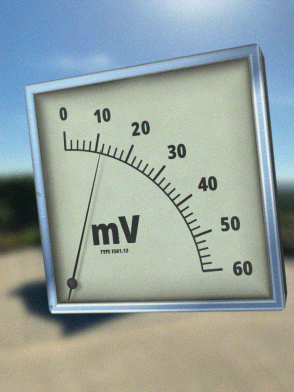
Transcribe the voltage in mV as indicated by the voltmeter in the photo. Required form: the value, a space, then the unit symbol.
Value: 12 mV
